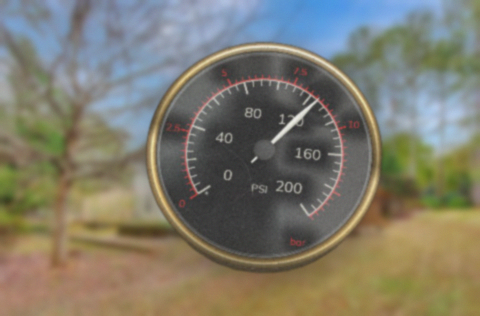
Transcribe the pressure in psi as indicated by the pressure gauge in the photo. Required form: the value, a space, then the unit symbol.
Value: 125 psi
